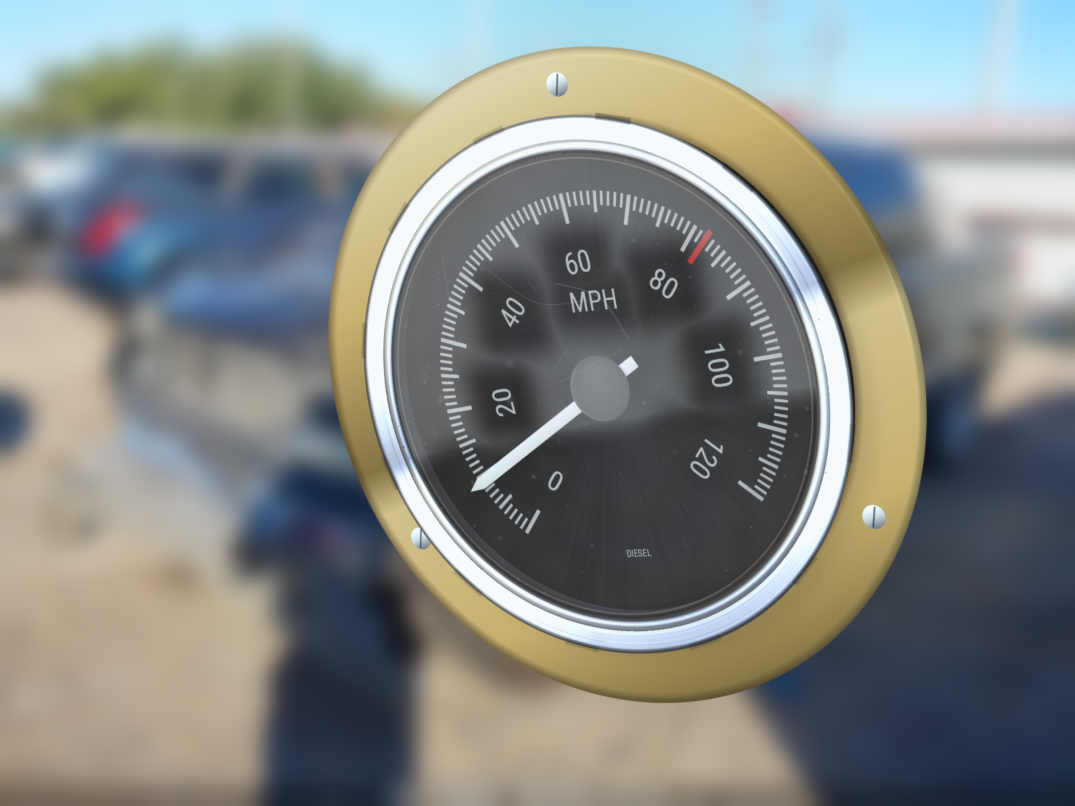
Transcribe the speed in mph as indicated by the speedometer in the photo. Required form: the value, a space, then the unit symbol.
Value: 9 mph
